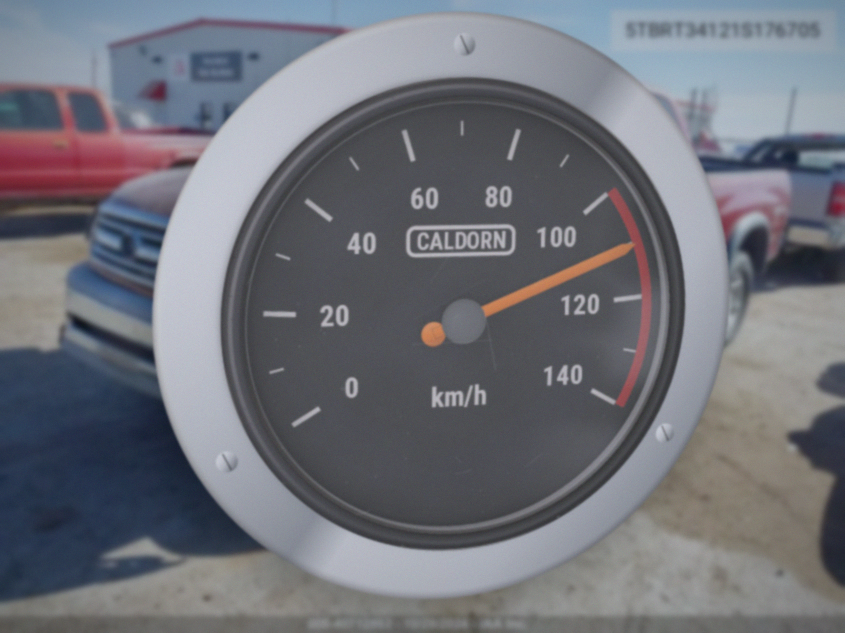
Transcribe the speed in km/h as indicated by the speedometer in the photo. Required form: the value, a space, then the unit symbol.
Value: 110 km/h
